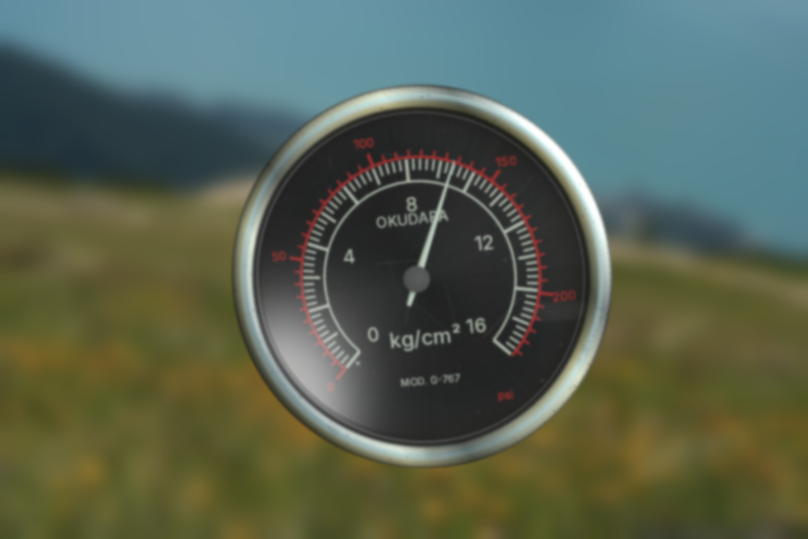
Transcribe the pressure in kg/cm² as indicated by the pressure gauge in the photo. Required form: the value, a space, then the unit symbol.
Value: 9.4 kg/cm²
